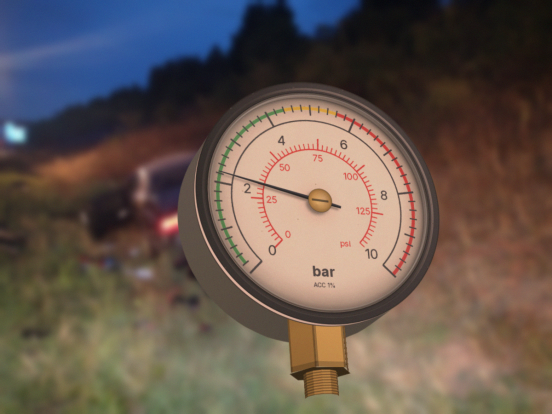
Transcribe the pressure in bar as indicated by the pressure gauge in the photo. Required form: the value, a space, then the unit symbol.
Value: 2.2 bar
